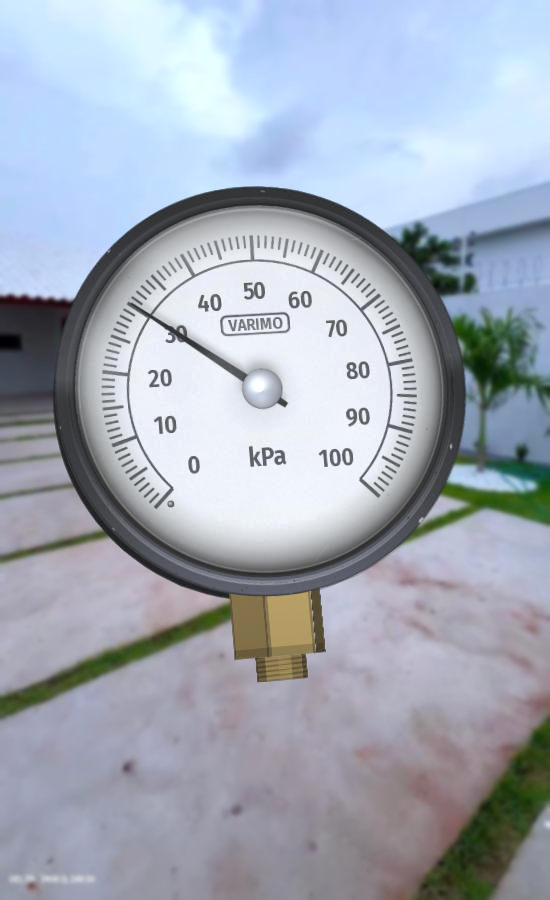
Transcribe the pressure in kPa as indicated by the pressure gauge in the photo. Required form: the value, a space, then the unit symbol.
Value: 30 kPa
